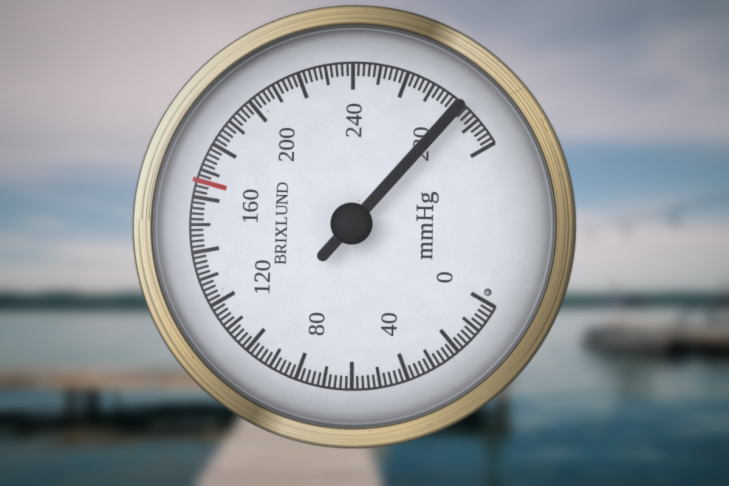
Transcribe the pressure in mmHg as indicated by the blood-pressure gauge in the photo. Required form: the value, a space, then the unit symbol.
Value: 282 mmHg
